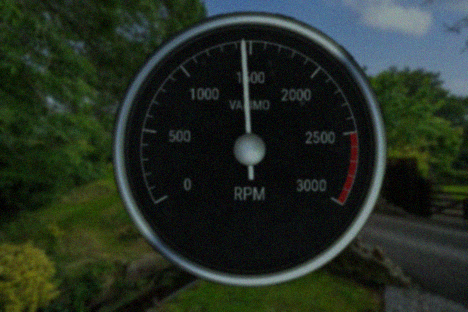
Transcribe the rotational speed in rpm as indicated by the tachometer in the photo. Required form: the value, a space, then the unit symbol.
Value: 1450 rpm
